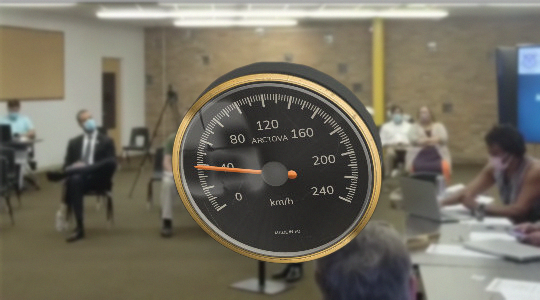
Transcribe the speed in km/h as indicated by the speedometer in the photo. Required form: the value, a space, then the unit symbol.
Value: 40 km/h
